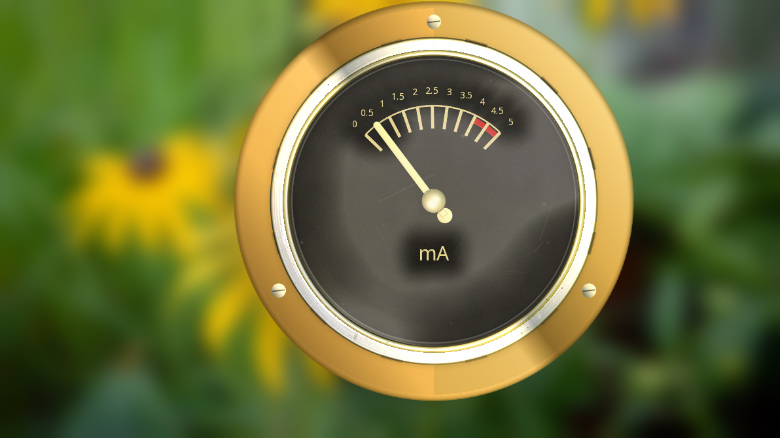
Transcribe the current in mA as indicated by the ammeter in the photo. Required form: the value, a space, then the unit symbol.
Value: 0.5 mA
